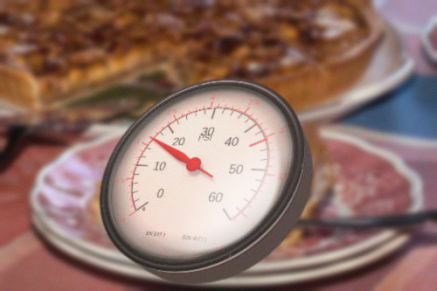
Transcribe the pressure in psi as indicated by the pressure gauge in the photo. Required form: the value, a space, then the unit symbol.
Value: 16 psi
